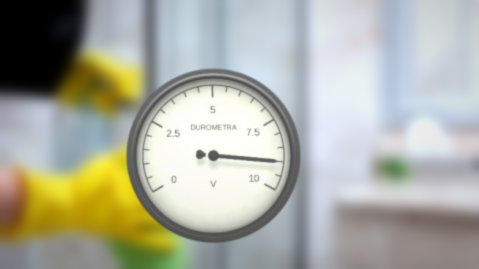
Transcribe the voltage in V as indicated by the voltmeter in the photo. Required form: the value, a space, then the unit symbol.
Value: 9 V
